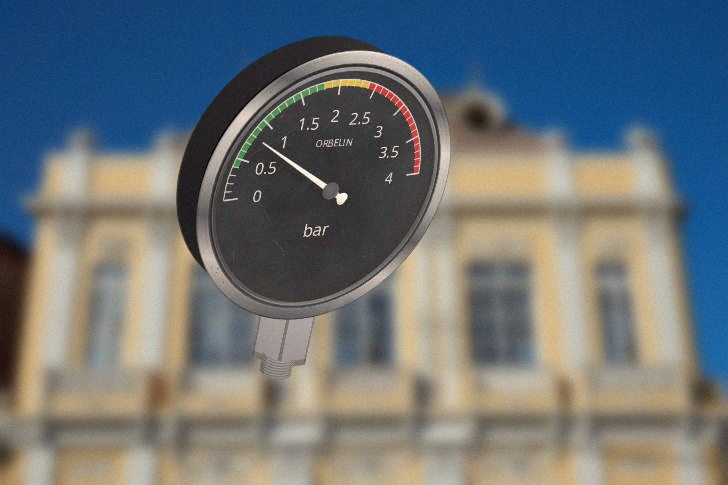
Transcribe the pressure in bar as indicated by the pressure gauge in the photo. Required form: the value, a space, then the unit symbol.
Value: 0.8 bar
